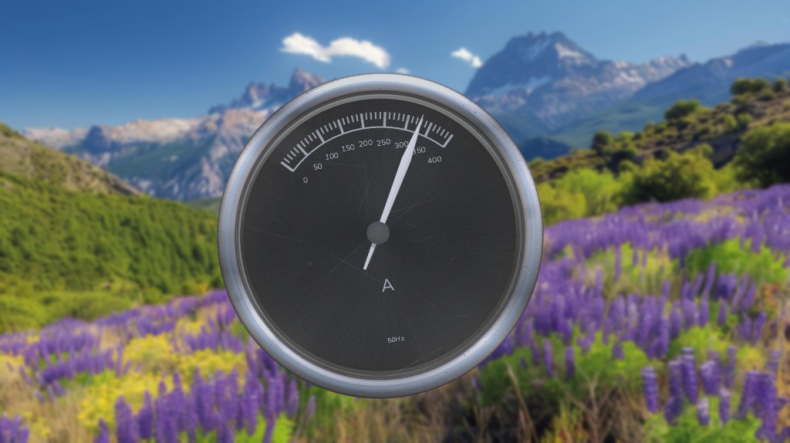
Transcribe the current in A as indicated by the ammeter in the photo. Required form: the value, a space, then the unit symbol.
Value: 330 A
